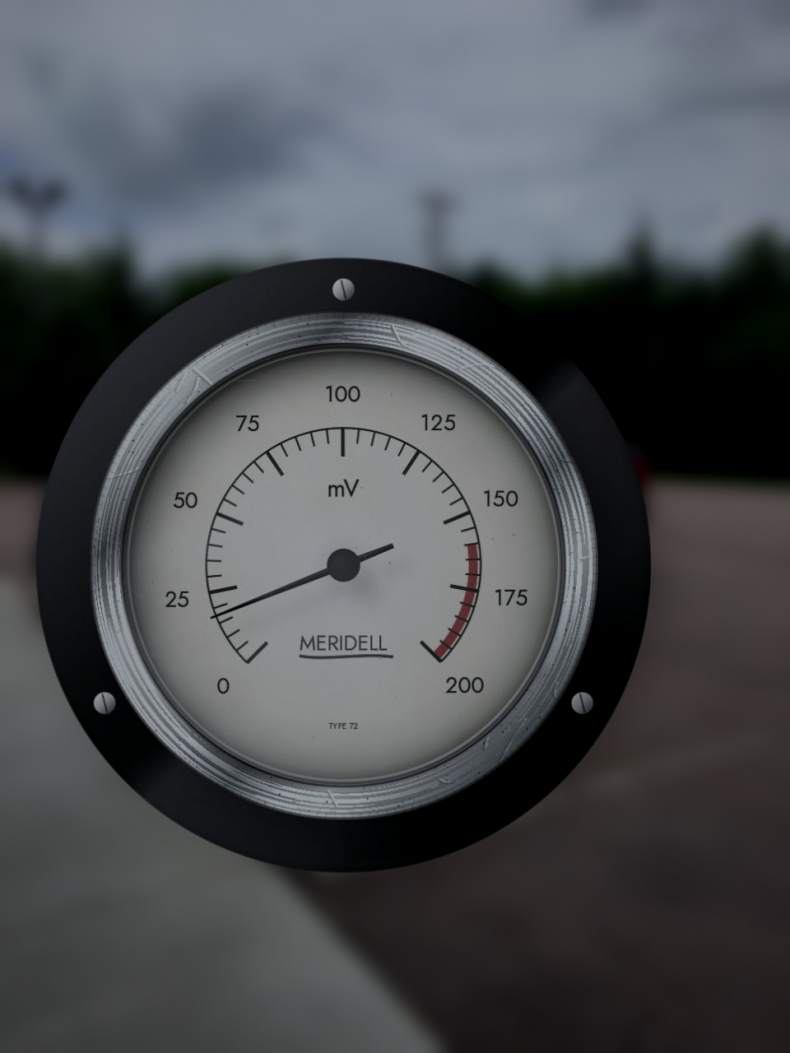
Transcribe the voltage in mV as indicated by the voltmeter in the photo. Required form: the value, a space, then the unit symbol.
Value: 17.5 mV
